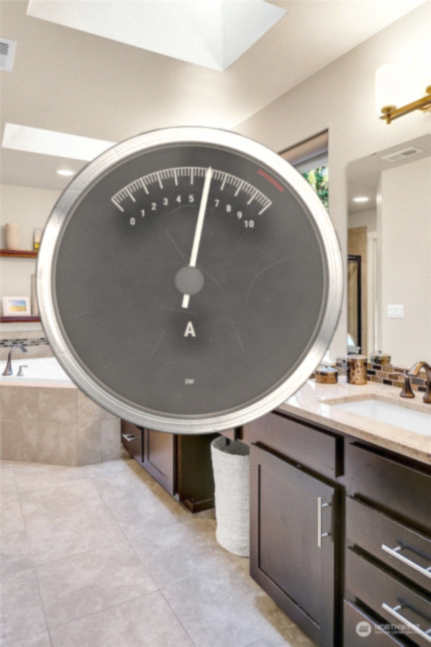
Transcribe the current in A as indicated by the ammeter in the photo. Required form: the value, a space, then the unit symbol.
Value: 6 A
